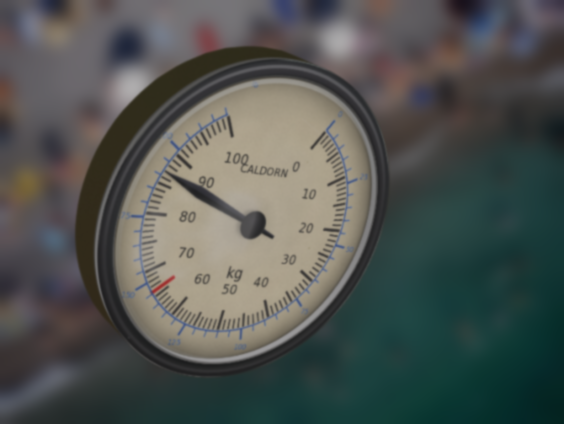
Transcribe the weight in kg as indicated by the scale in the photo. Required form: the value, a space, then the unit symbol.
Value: 87 kg
